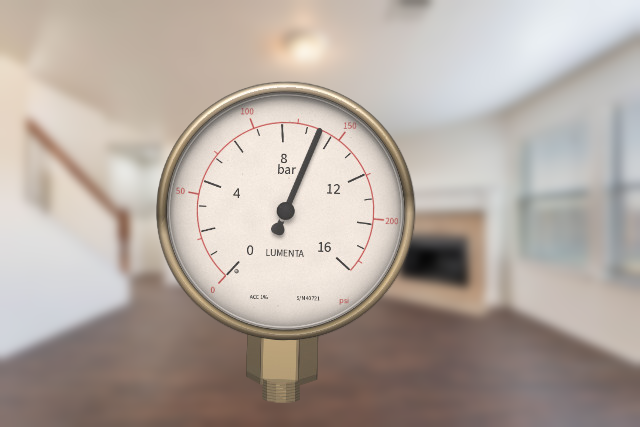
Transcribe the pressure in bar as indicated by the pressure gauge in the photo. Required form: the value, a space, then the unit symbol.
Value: 9.5 bar
